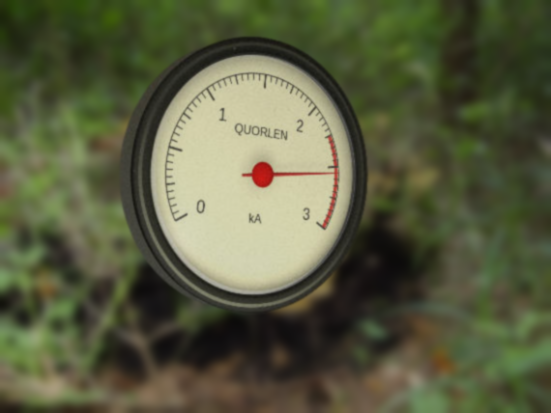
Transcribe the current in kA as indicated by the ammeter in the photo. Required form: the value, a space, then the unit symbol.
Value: 2.55 kA
